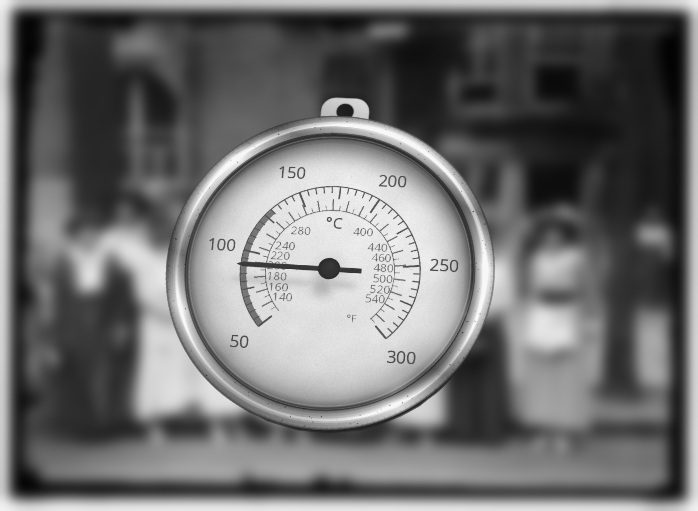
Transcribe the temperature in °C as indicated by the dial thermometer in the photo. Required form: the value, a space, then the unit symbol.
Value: 90 °C
